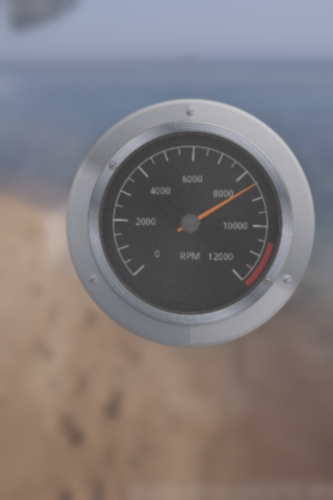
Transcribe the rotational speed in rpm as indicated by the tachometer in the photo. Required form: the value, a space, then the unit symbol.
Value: 8500 rpm
